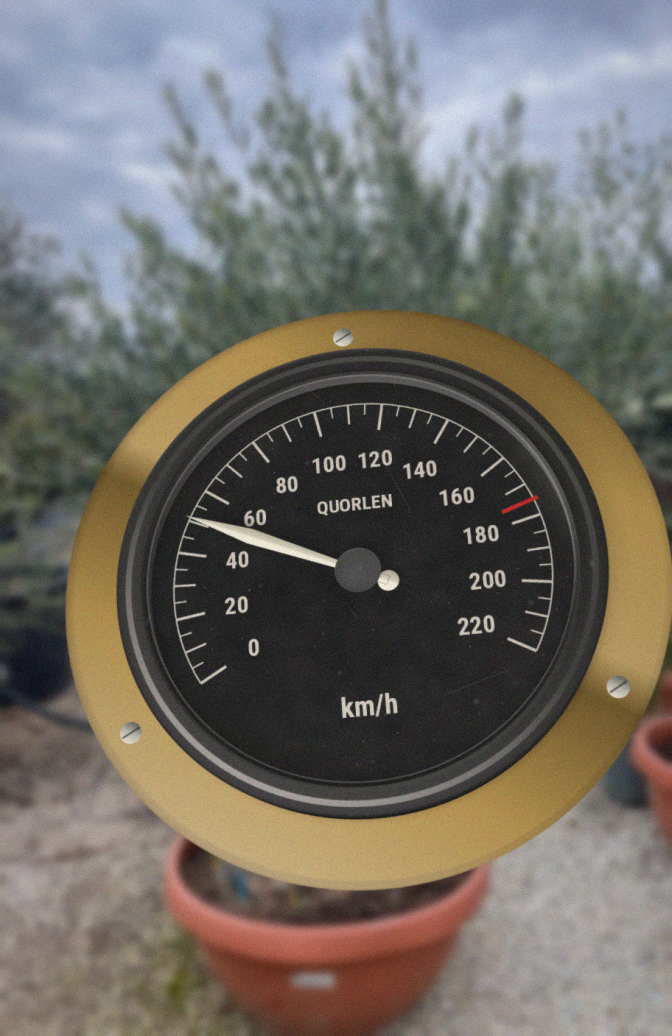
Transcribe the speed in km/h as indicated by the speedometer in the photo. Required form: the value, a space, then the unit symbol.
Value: 50 km/h
